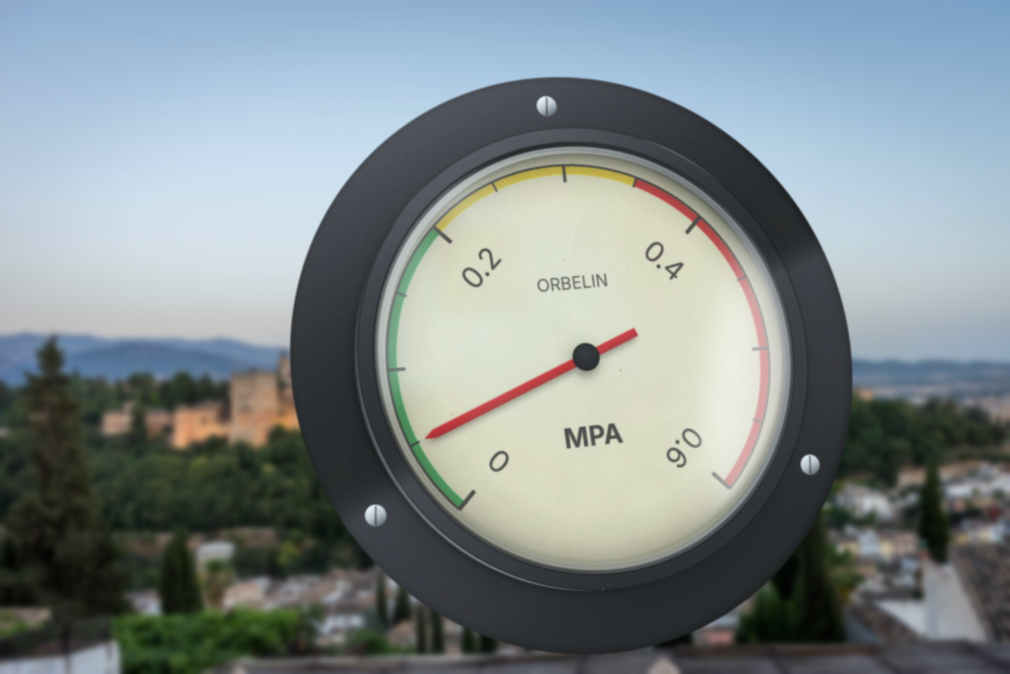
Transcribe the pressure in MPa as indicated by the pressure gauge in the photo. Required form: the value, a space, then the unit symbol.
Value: 0.05 MPa
